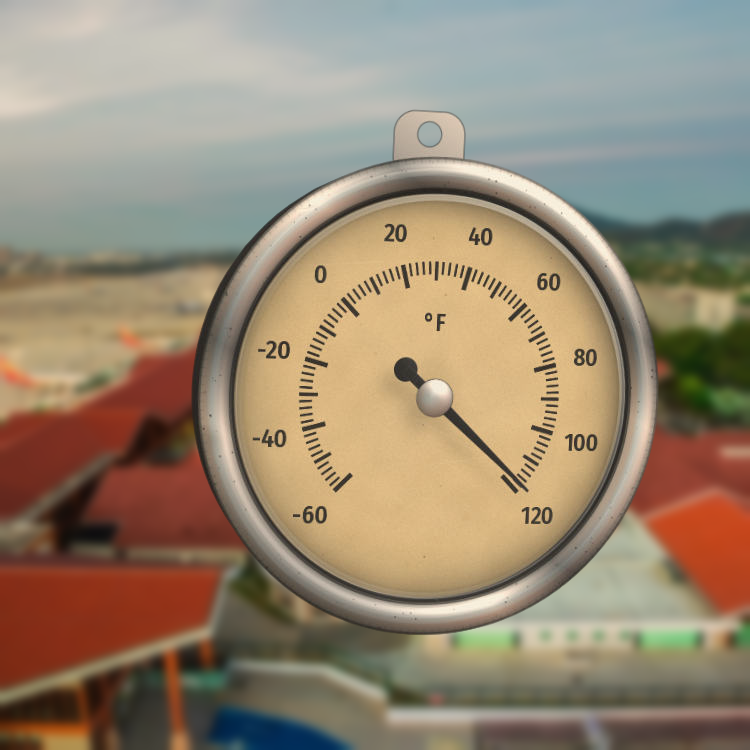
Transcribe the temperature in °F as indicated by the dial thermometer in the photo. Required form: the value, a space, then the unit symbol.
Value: 118 °F
